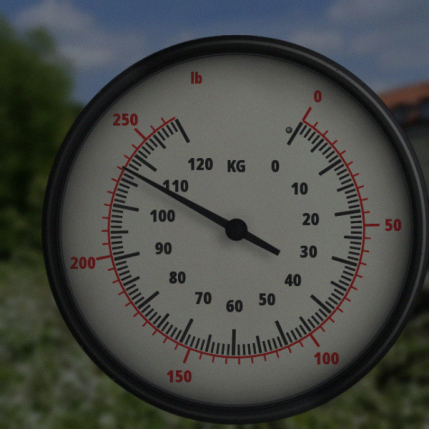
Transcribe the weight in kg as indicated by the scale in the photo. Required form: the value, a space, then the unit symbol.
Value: 107 kg
